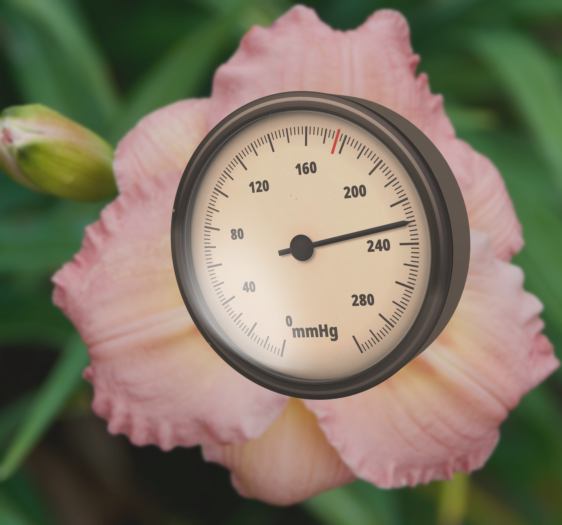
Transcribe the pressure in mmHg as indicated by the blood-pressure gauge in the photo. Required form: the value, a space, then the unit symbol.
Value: 230 mmHg
